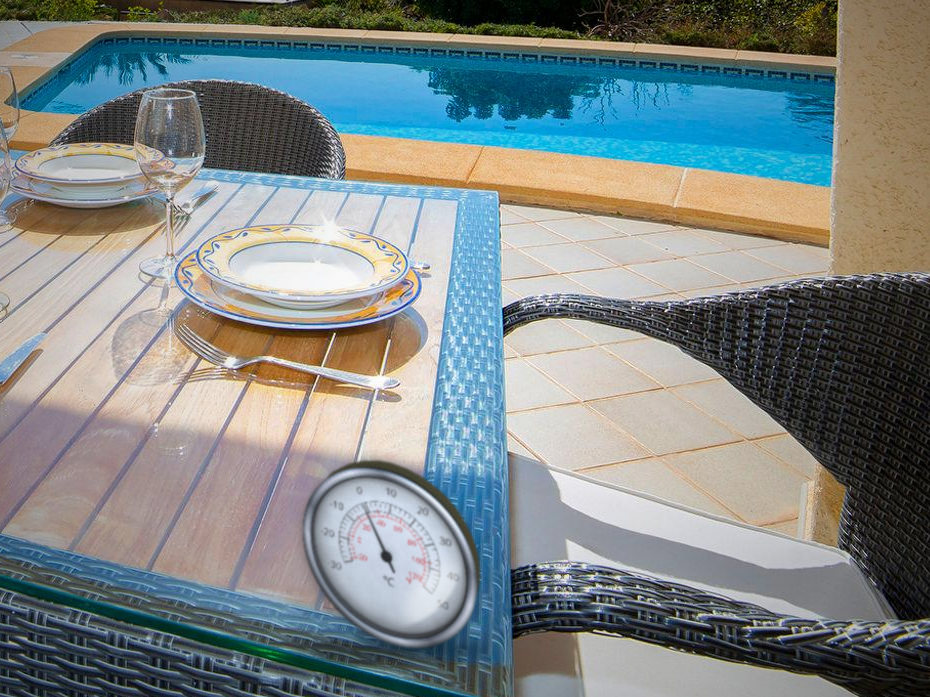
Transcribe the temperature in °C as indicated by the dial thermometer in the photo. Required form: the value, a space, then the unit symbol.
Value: 0 °C
